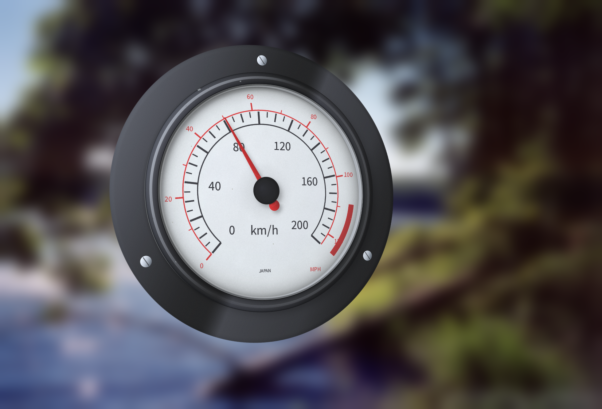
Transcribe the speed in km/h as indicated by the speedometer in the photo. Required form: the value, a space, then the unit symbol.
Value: 80 km/h
